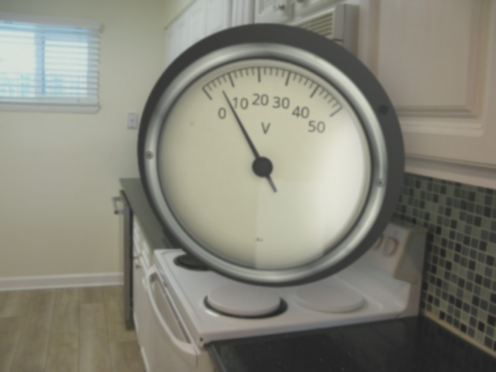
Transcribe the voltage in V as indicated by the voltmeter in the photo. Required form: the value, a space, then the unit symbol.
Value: 6 V
